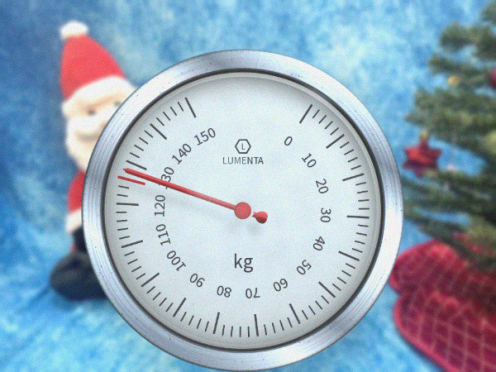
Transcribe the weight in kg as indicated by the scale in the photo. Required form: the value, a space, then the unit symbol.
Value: 128 kg
